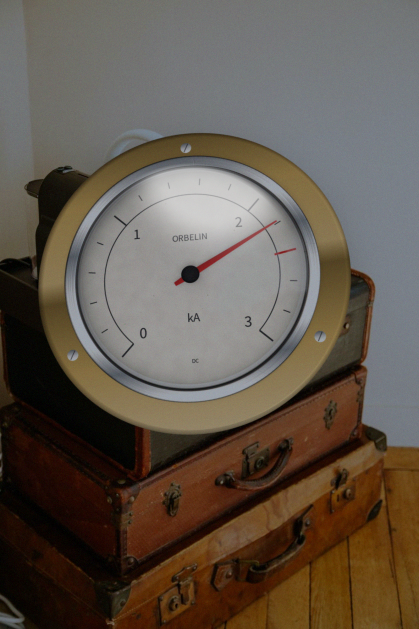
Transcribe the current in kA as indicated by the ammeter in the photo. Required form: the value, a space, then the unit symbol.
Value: 2.2 kA
